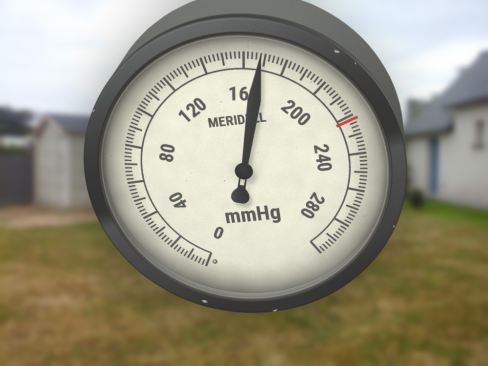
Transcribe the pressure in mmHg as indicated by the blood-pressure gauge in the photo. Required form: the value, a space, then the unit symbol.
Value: 168 mmHg
